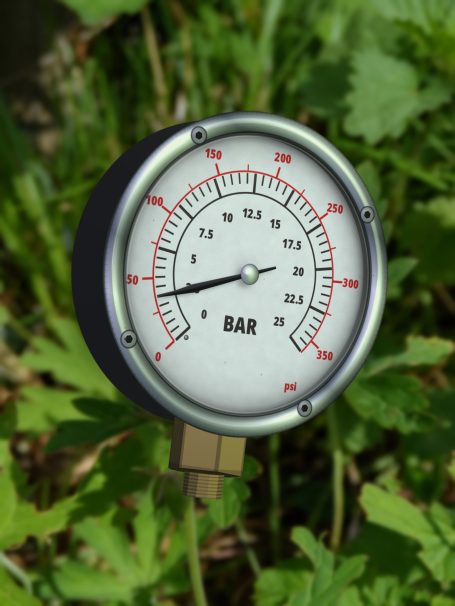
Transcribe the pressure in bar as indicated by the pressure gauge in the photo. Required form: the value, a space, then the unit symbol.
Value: 2.5 bar
